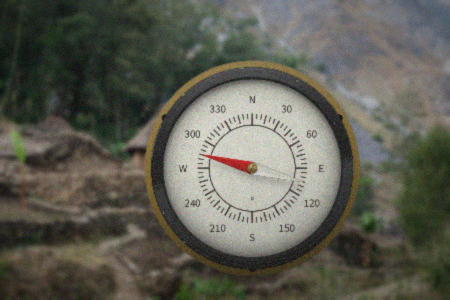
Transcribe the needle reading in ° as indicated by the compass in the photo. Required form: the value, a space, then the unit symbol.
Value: 285 °
